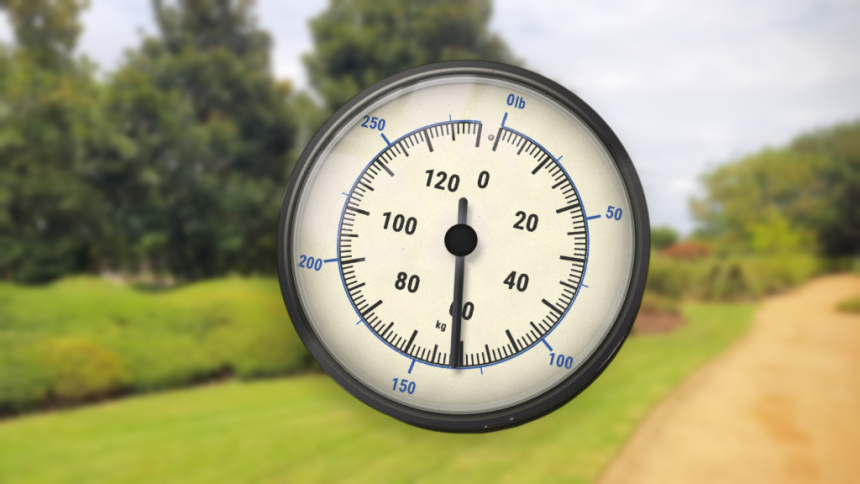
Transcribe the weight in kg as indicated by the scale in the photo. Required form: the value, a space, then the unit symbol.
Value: 61 kg
